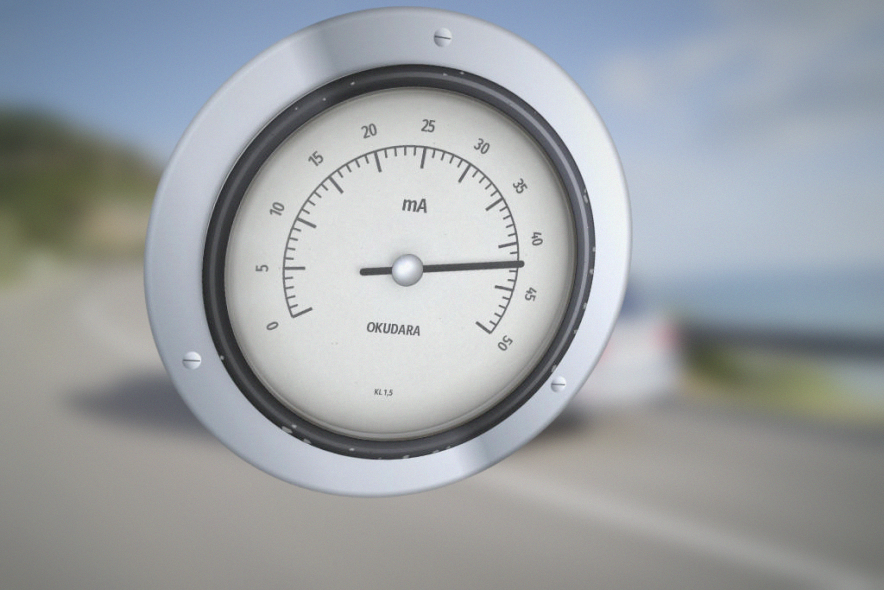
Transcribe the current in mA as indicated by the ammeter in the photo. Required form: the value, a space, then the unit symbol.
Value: 42 mA
